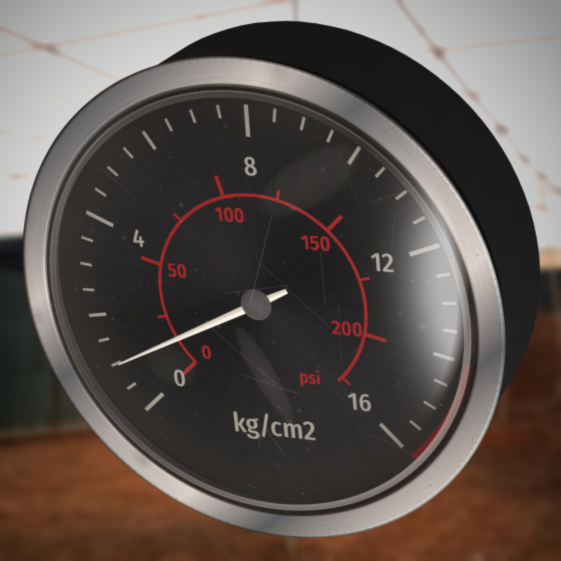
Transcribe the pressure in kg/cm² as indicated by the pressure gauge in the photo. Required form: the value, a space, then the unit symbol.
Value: 1 kg/cm²
